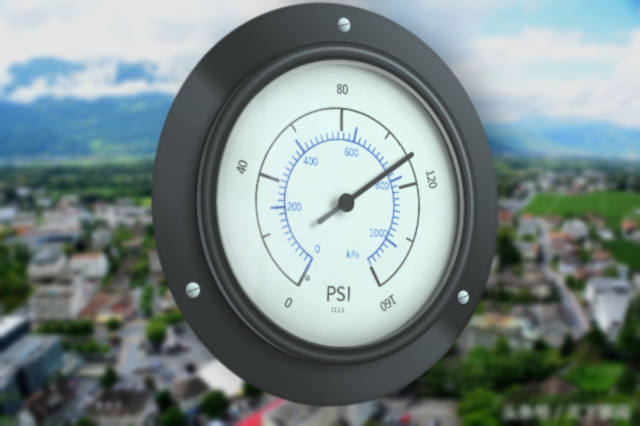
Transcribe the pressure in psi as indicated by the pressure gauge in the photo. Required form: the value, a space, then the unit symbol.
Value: 110 psi
